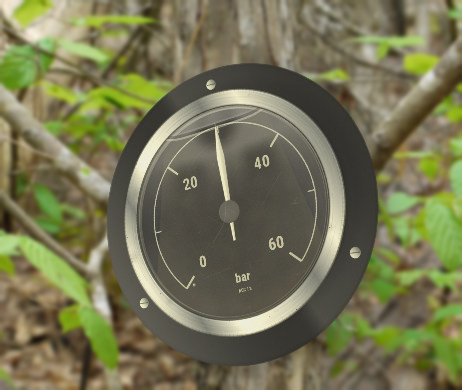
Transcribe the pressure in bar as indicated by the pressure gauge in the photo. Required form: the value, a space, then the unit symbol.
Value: 30 bar
